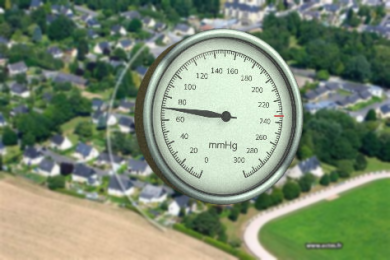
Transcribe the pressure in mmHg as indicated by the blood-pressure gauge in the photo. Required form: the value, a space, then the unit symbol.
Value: 70 mmHg
